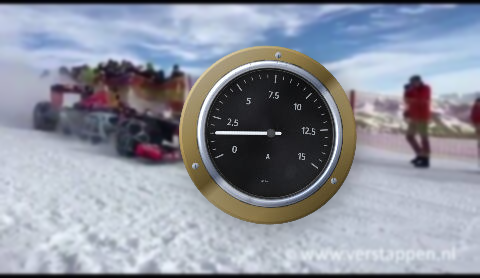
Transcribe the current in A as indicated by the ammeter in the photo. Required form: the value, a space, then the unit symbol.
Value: 1.5 A
